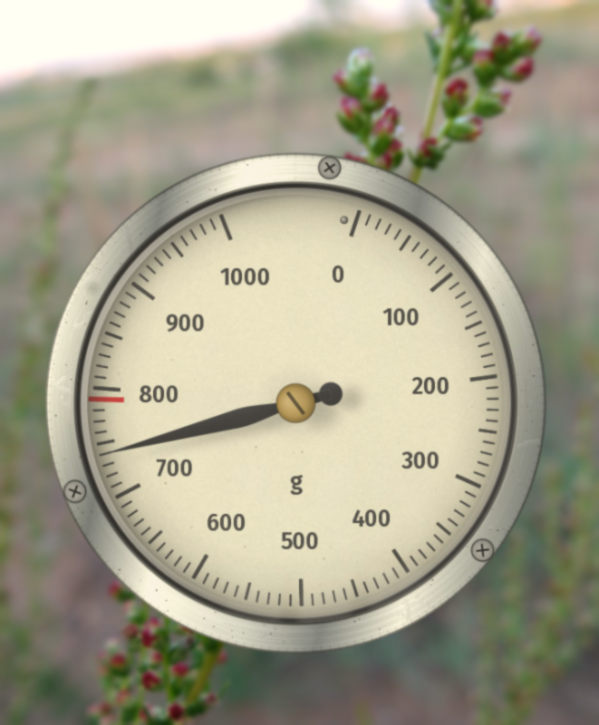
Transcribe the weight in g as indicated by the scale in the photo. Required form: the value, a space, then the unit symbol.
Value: 740 g
